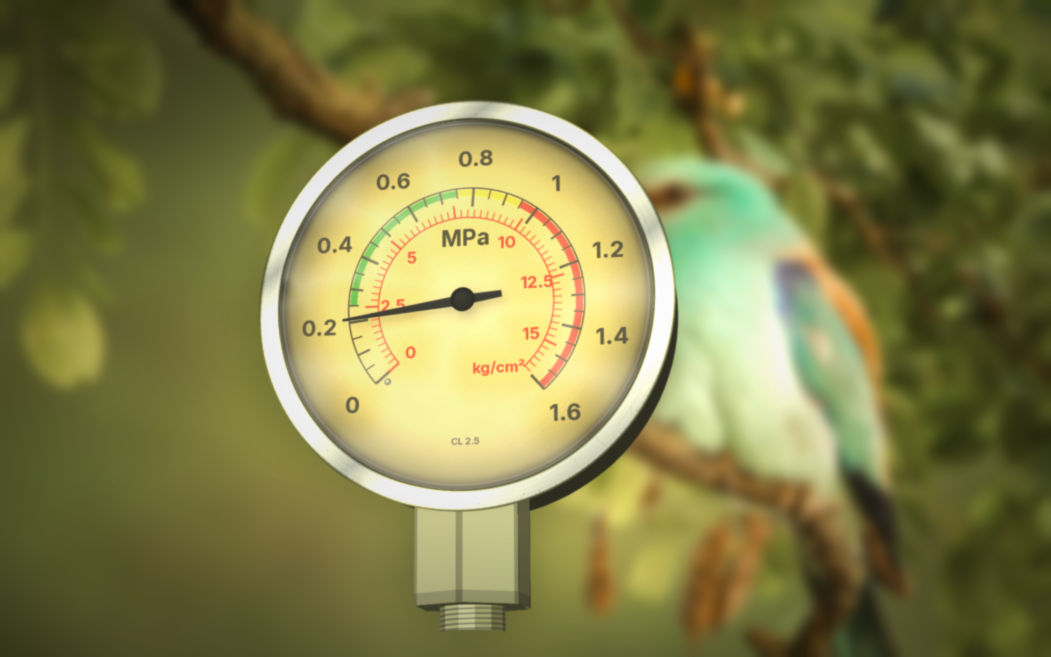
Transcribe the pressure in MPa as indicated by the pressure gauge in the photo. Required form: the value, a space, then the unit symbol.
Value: 0.2 MPa
